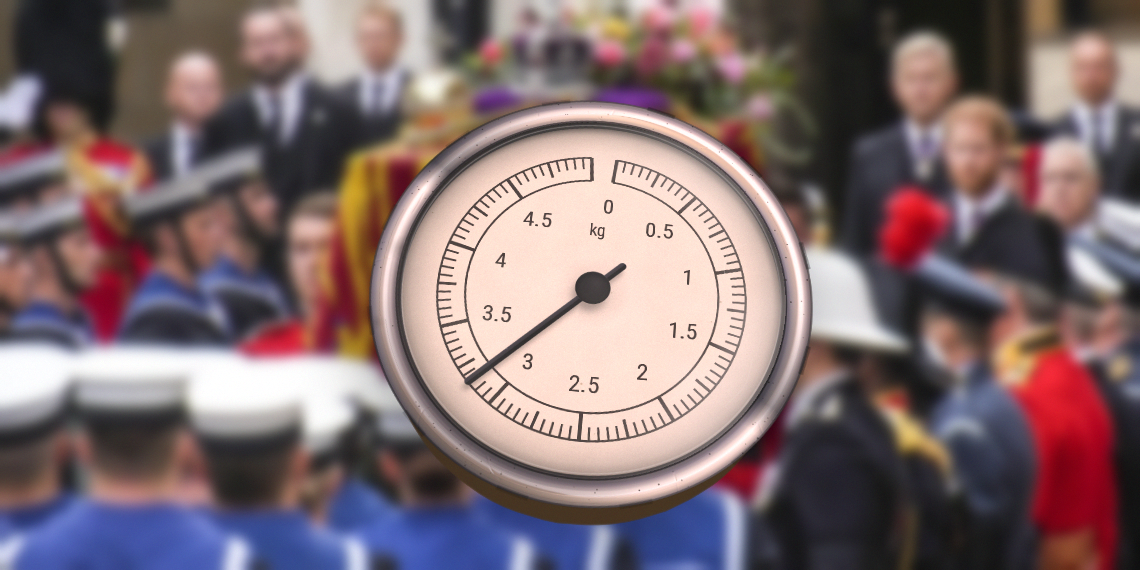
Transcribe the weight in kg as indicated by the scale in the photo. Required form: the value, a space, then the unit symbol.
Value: 3.15 kg
